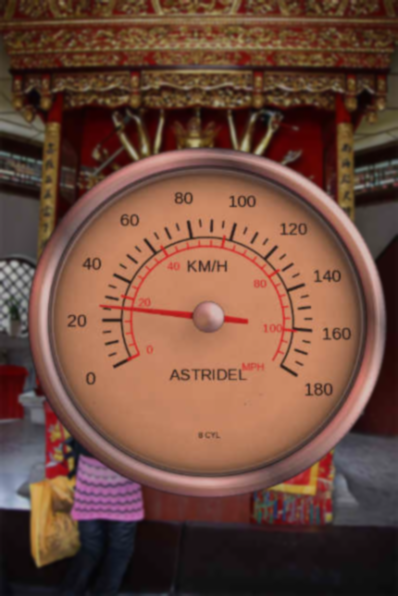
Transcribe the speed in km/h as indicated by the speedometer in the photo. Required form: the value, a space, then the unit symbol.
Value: 25 km/h
